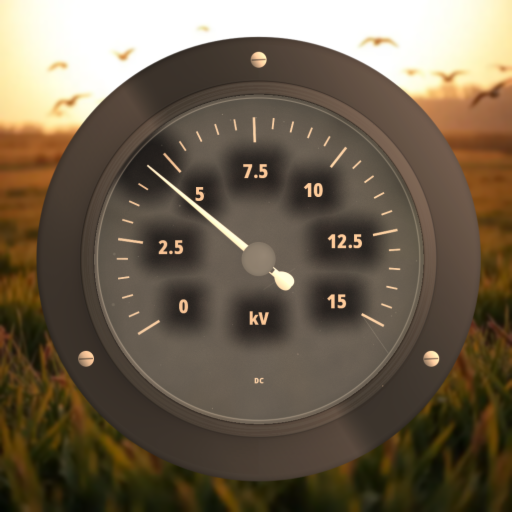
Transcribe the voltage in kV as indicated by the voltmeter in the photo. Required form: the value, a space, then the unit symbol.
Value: 4.5 kV
